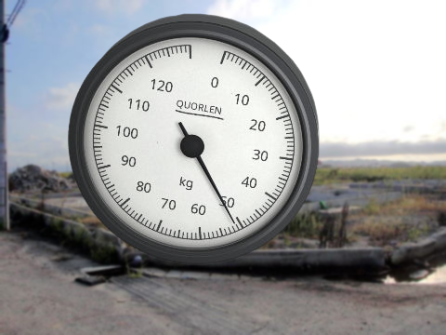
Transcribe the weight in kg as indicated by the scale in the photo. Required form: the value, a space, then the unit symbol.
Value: 51 kg
